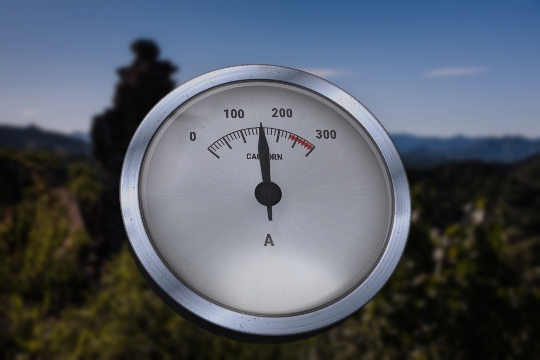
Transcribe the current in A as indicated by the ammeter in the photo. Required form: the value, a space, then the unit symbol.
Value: 150 A
